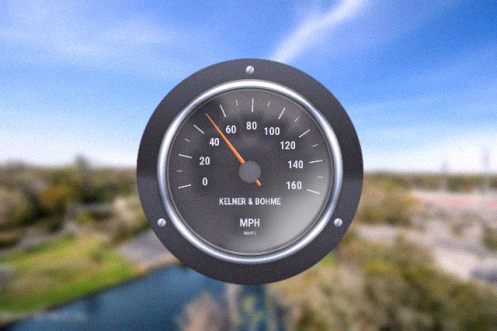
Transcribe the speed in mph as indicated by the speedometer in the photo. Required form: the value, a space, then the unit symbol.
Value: 50 mph
